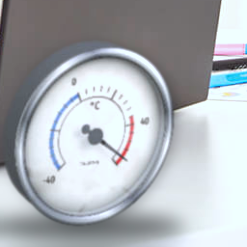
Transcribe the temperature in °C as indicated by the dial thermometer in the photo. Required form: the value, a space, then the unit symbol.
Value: 56 °C
